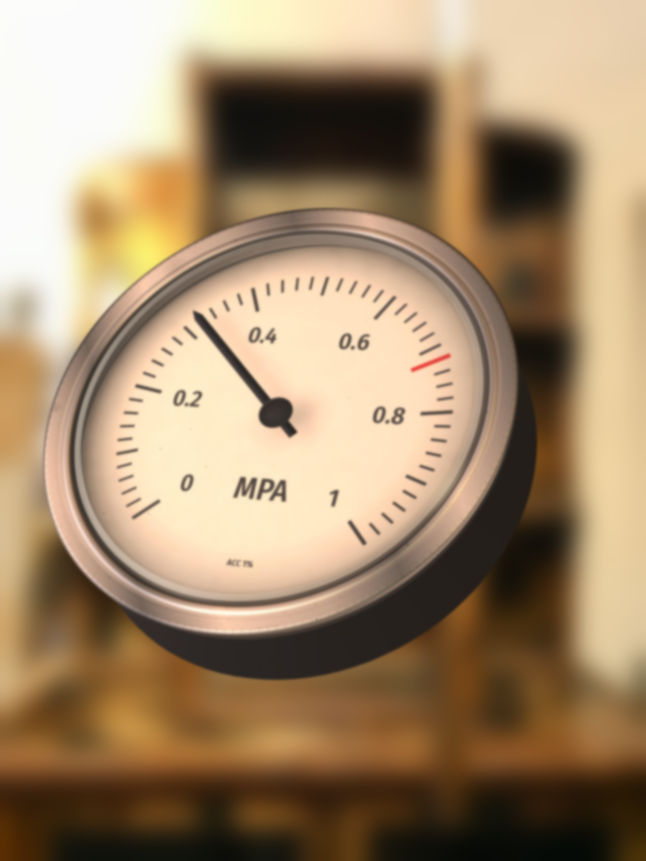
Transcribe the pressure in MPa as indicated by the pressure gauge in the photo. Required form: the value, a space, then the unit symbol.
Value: 0.32 MPa
